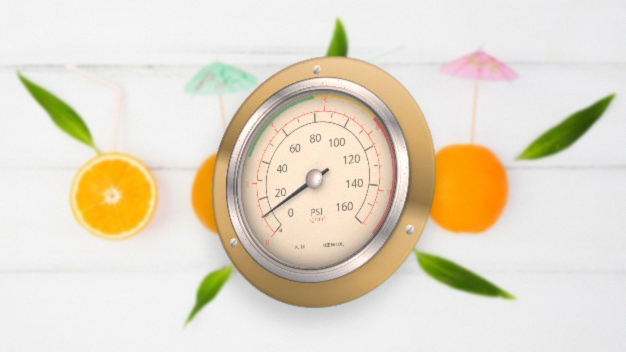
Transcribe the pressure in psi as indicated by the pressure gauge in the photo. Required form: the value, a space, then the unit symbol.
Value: 10 psi
